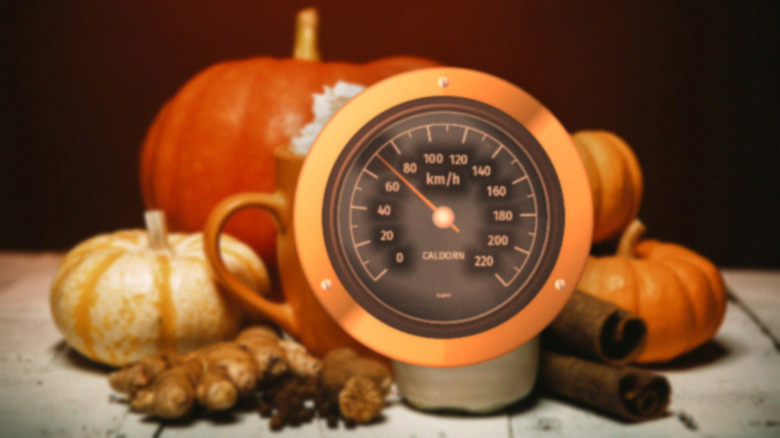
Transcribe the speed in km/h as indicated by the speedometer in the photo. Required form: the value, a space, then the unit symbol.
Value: 70 km/h
